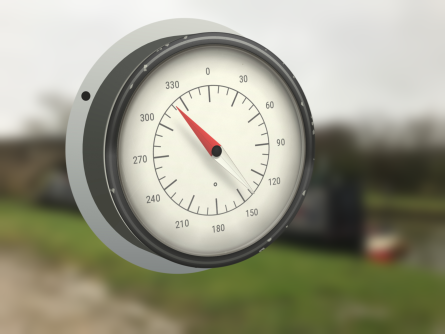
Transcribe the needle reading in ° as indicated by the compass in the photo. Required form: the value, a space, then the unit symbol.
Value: 320 °
